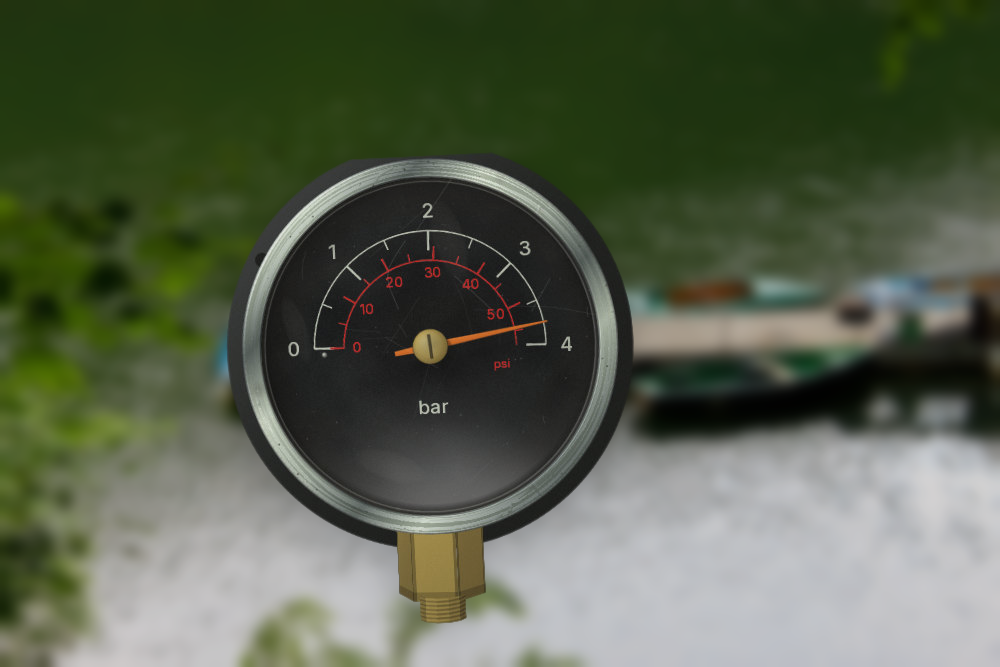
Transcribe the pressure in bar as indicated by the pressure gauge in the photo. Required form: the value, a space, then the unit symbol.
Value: 3.75 bar
